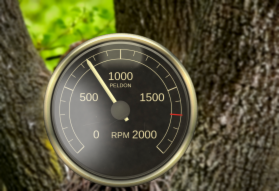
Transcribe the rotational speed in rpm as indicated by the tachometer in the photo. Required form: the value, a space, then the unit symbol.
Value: 750 rpm
